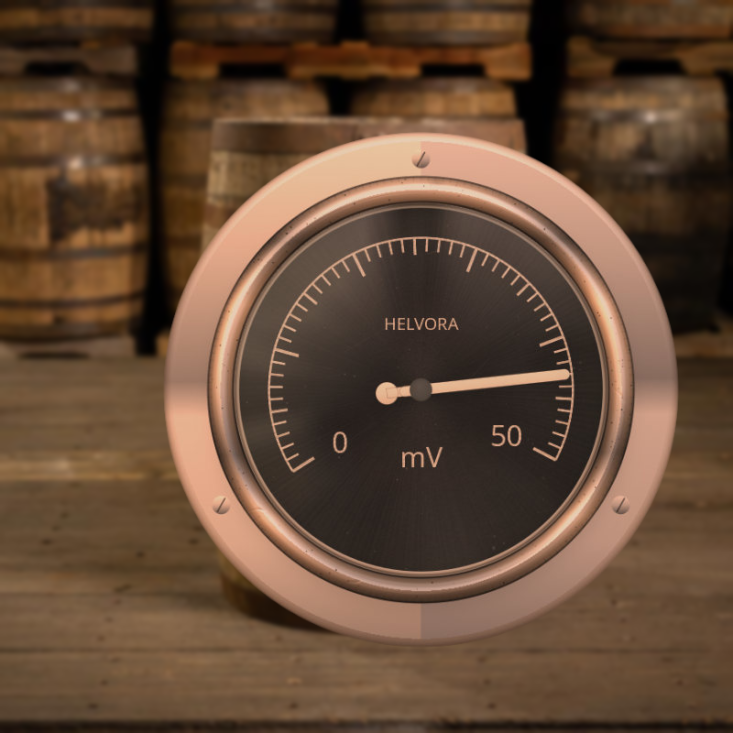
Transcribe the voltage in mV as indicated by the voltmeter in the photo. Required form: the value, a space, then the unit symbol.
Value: 43 mV
